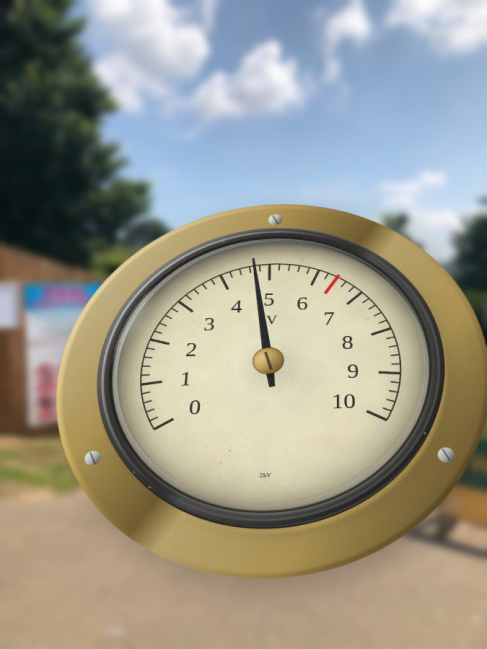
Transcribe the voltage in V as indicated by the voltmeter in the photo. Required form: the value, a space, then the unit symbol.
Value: 4.7 V
